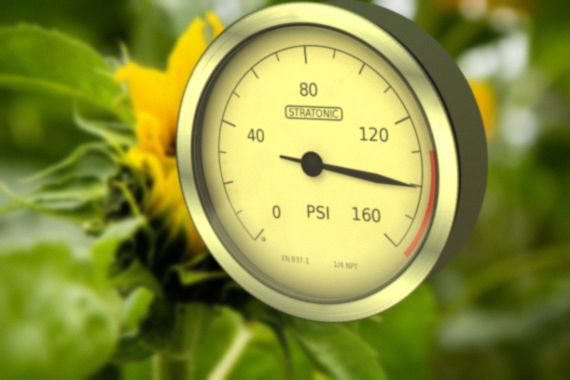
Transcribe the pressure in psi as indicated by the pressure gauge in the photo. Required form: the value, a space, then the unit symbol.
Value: 140 psi
